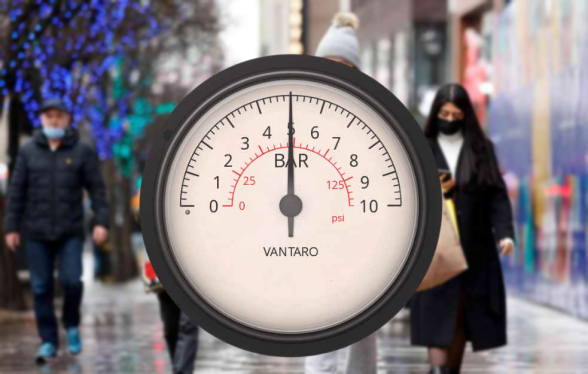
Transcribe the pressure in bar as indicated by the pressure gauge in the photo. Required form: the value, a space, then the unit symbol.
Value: 5 bar
